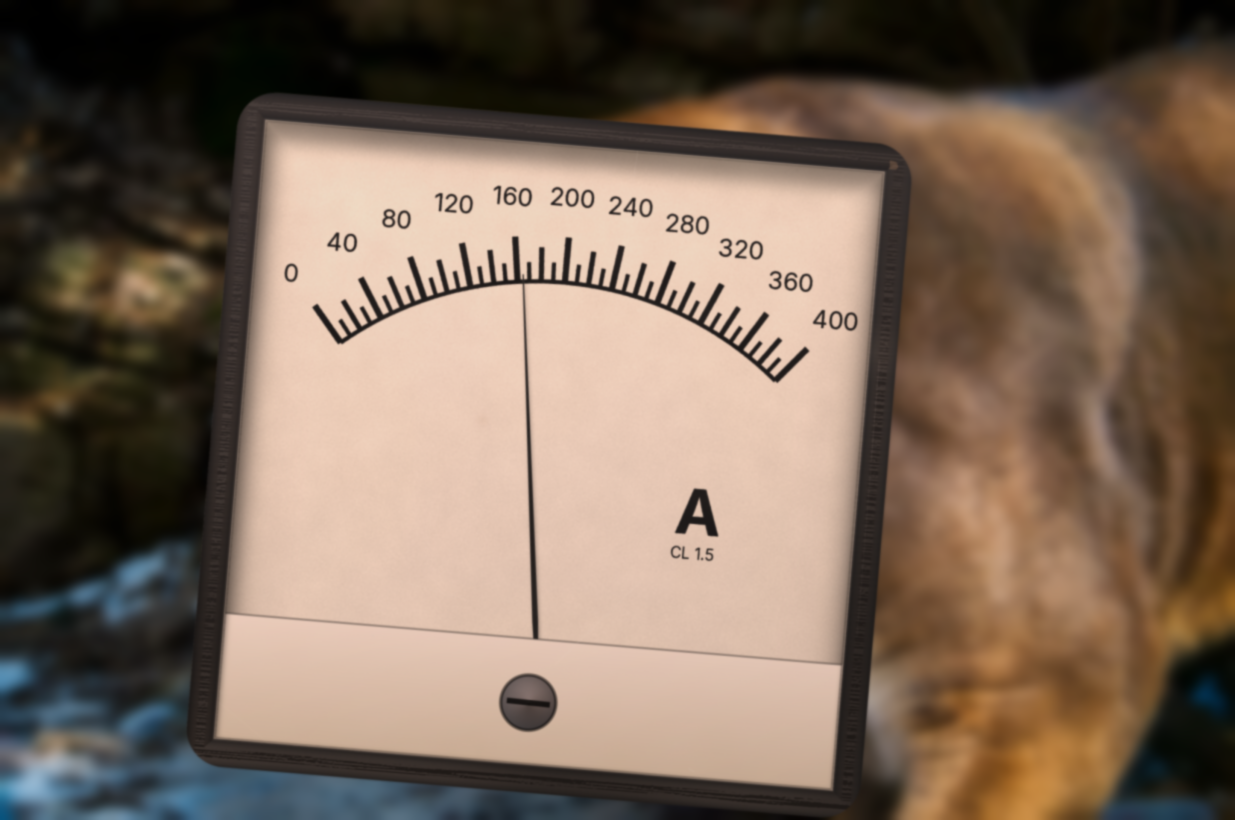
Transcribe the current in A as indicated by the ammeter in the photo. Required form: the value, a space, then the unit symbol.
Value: 165 A
